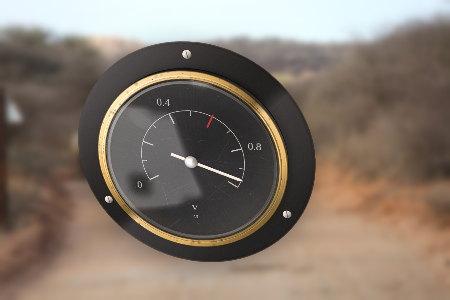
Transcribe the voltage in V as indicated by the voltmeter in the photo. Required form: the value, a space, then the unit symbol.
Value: 0.95 V
